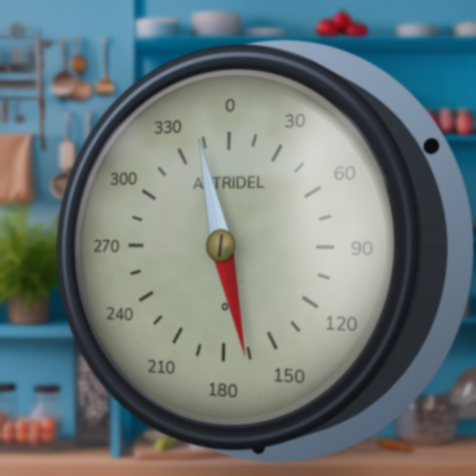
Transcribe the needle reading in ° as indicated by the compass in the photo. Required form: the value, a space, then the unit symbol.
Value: 165 °
